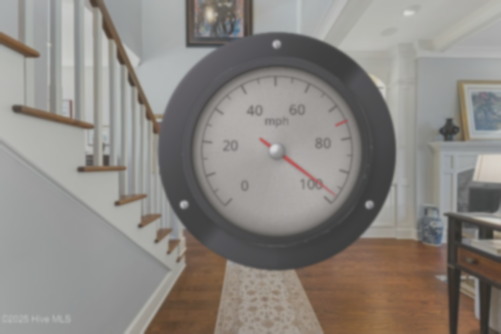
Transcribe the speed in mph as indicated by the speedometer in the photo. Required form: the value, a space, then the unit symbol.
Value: 97.5 mph
